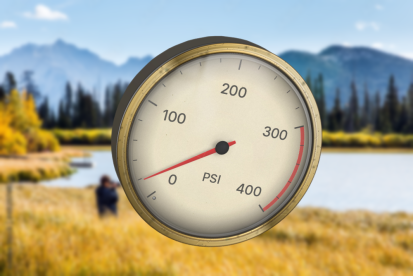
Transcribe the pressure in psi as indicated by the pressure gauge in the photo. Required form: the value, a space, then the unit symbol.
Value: 20 psi
